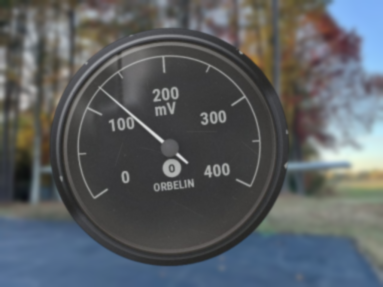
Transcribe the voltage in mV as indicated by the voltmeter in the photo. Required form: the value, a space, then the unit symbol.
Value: 125 mV
